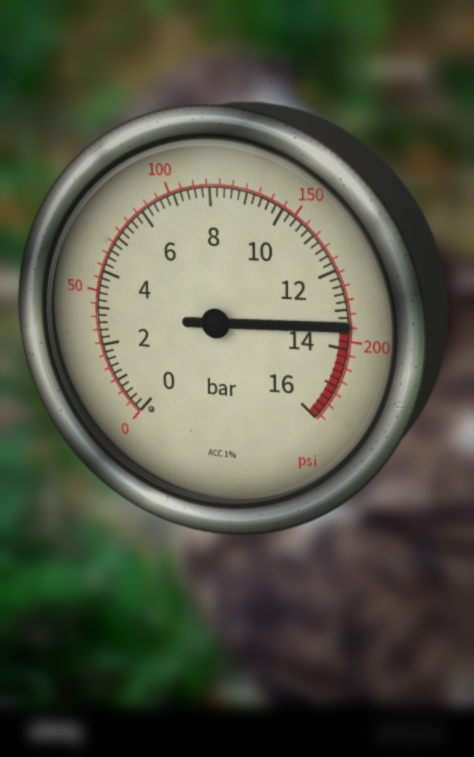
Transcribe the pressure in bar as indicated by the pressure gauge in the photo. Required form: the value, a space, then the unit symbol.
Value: 13.4 bar
